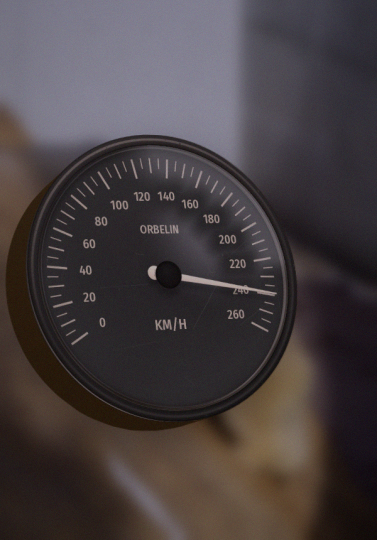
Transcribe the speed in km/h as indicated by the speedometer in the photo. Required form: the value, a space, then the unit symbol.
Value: 240 km/h
